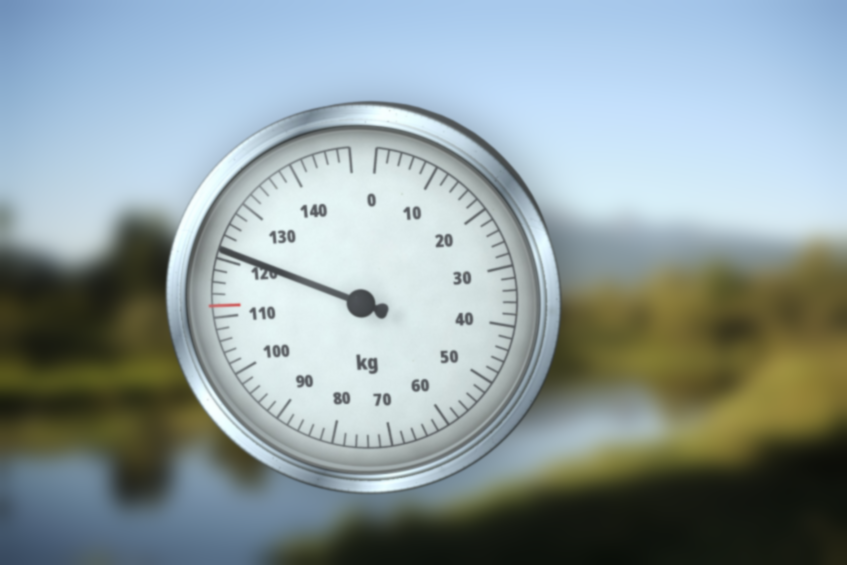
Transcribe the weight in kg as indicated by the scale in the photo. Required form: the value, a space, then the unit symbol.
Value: 122 kg
